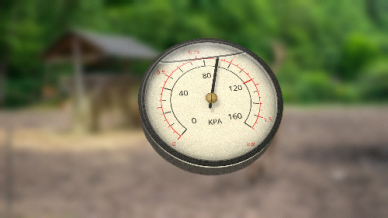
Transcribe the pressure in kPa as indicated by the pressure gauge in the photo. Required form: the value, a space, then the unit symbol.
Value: 90 kPa
